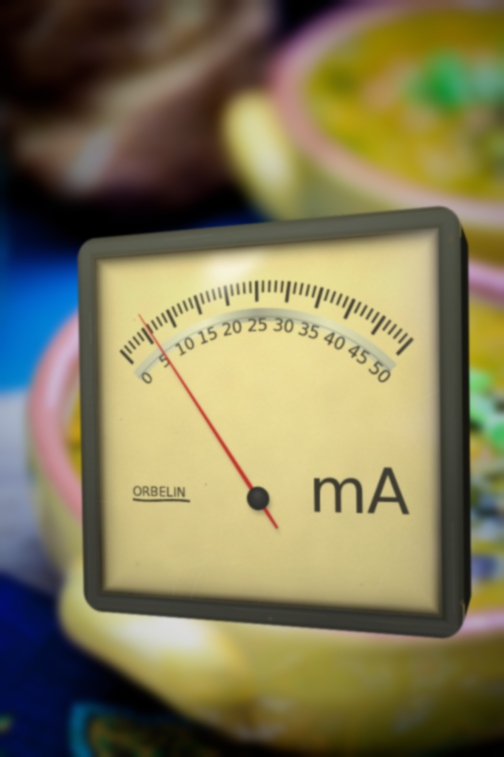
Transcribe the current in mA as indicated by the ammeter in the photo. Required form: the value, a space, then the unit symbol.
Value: 6 mA
